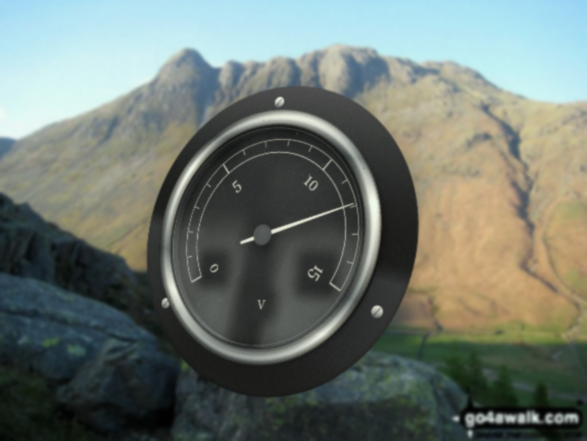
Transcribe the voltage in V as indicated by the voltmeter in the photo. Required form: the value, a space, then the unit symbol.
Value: 12 V
